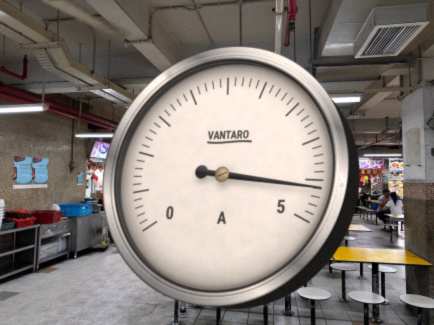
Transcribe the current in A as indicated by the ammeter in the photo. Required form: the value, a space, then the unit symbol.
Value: 4.6 A
